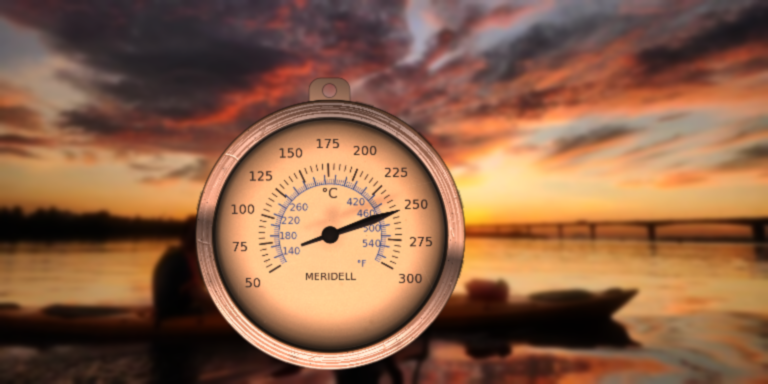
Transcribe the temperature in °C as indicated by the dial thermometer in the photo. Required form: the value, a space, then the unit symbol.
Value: 250 °C
